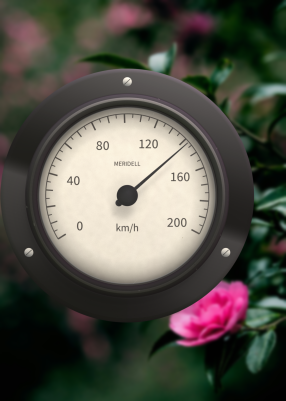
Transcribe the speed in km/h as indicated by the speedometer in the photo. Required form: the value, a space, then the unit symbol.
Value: 142.5 km/h
